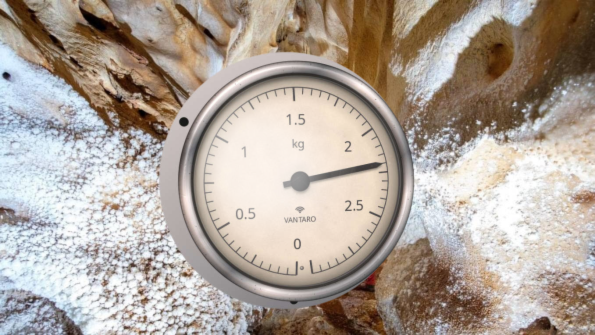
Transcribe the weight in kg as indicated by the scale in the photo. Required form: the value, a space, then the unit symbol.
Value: 2.2 kg
